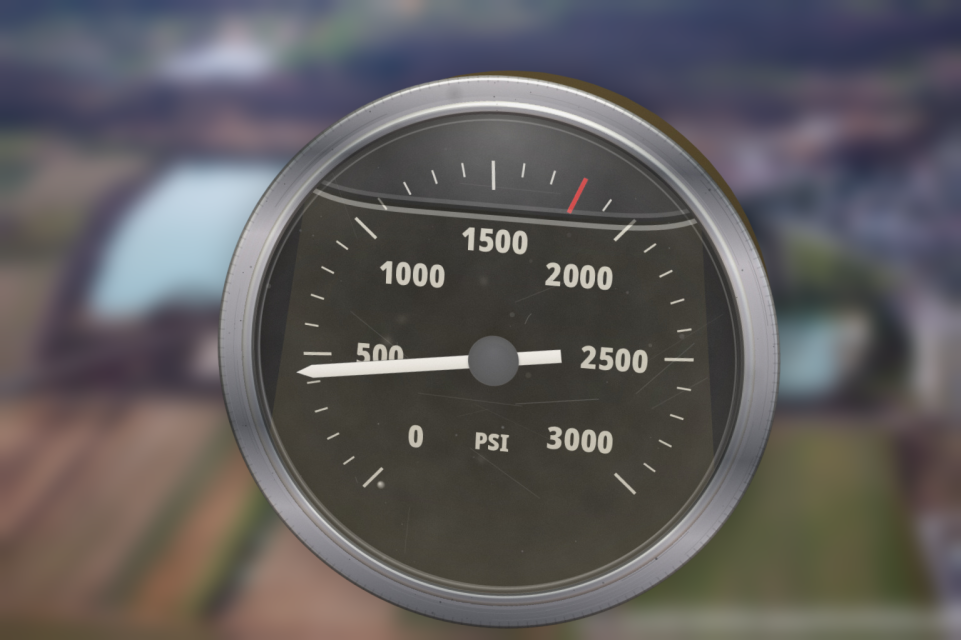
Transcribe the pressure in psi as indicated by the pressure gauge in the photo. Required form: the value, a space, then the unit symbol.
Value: 450 psi
